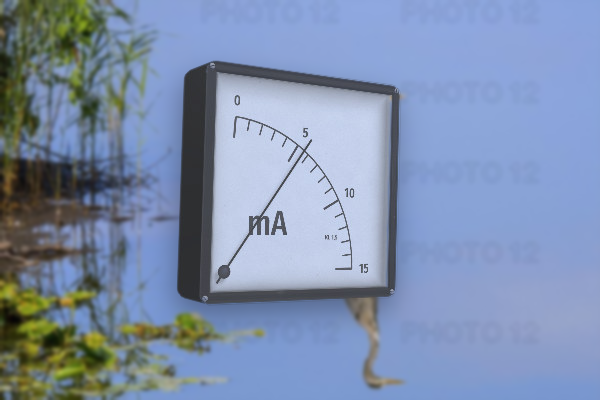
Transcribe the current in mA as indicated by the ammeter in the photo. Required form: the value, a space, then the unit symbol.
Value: 5.5 mA
